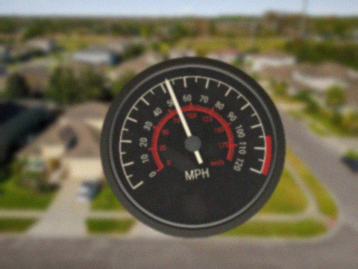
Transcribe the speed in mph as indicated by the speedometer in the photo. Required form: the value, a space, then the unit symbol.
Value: 52.5 mph
